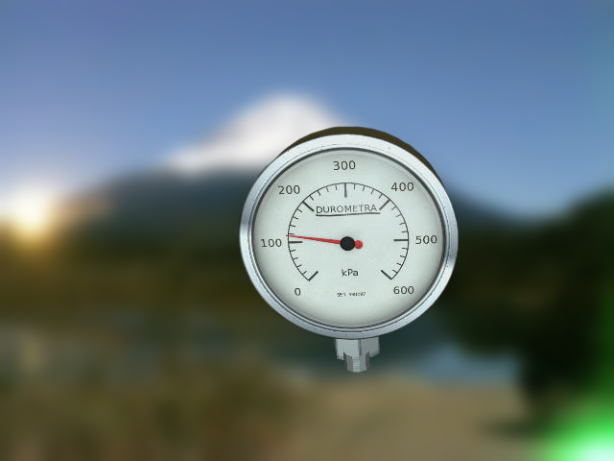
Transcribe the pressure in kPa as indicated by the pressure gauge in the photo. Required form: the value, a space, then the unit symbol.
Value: 120 kPa
